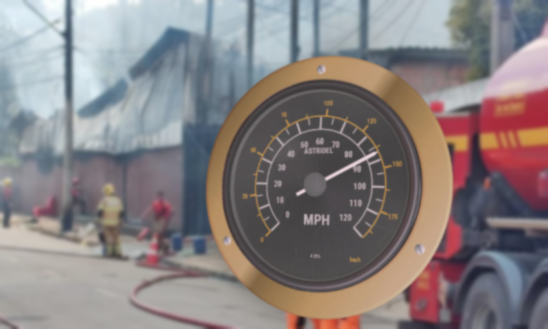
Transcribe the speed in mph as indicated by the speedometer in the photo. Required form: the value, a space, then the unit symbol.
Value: 87.5 mph
